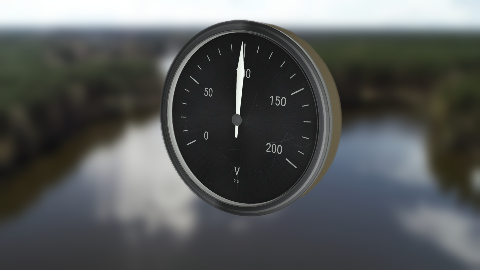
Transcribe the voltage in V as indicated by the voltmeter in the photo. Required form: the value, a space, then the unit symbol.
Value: 100 V
